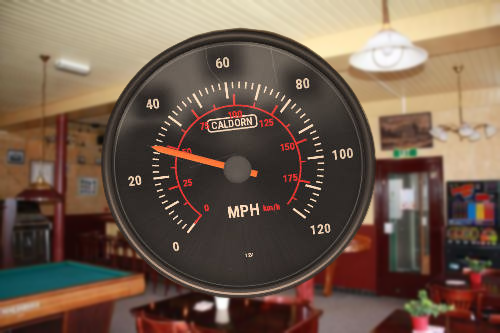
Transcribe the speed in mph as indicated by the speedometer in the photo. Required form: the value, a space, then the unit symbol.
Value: 30 mph
